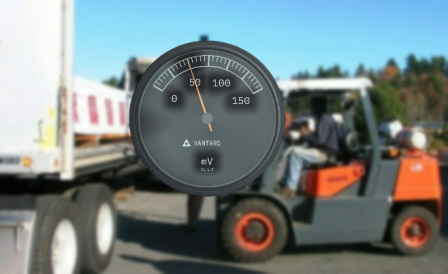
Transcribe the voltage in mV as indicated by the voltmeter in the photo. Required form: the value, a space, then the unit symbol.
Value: 50 mV
